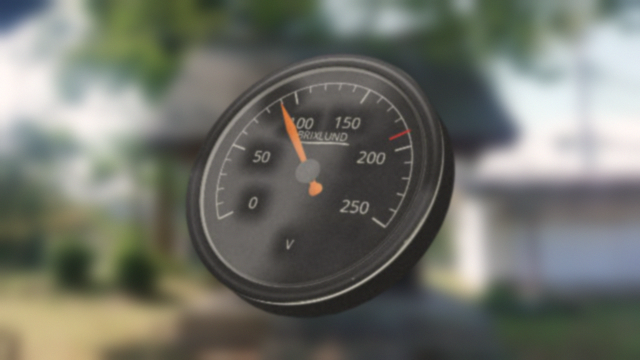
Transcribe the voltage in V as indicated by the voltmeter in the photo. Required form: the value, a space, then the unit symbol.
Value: 90 V
